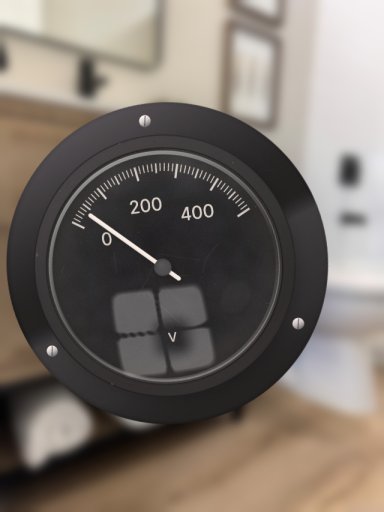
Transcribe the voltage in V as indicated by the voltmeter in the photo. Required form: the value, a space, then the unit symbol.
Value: 40 V
